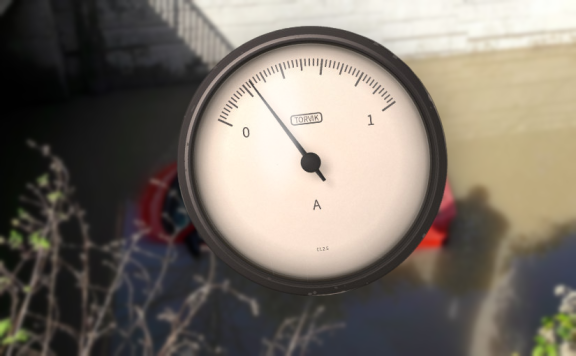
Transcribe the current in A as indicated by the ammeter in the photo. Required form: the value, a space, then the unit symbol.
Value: 0.24 A
